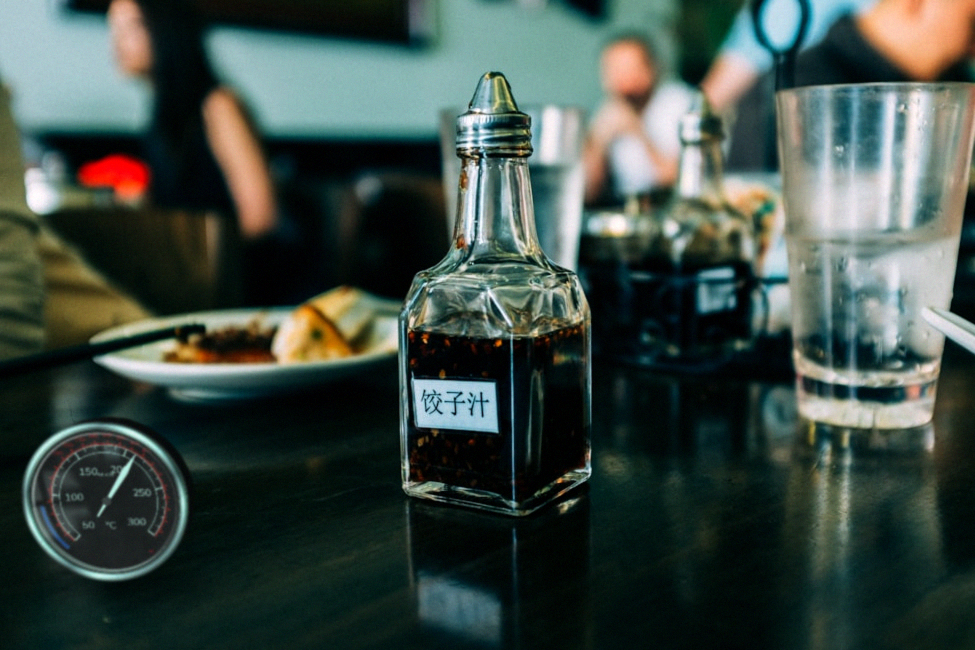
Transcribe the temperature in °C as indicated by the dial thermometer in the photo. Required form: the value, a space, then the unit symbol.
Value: 210 °C
